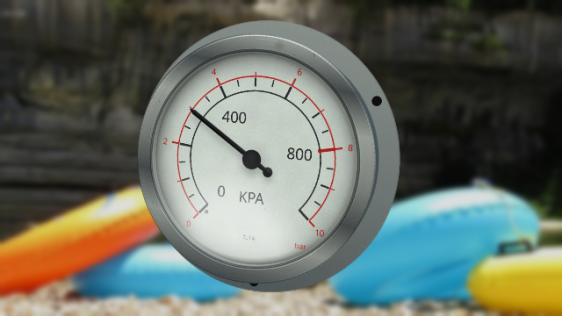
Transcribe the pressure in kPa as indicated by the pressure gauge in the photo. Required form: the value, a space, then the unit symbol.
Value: 300 kPa
